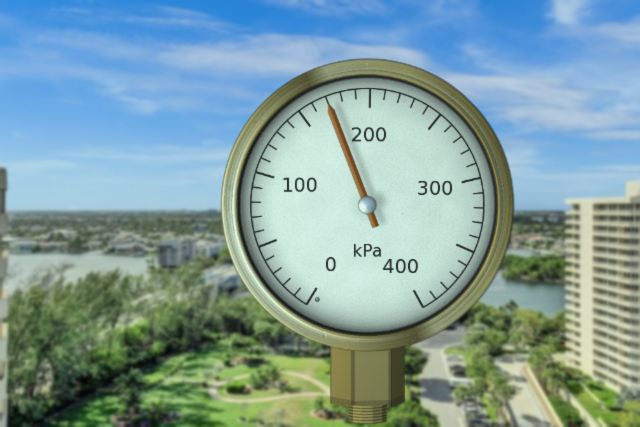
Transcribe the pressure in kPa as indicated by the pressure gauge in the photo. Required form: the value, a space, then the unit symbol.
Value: 170 kPa
